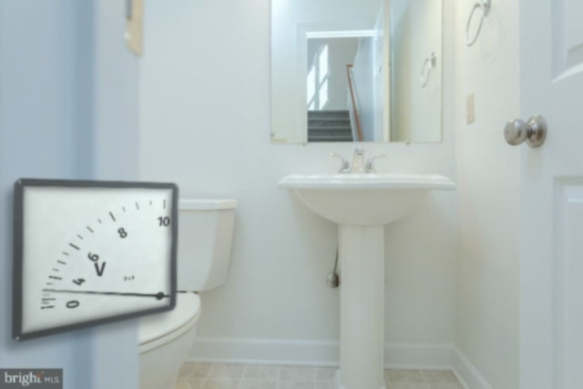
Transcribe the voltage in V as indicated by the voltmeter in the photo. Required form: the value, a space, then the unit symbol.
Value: 3 V
